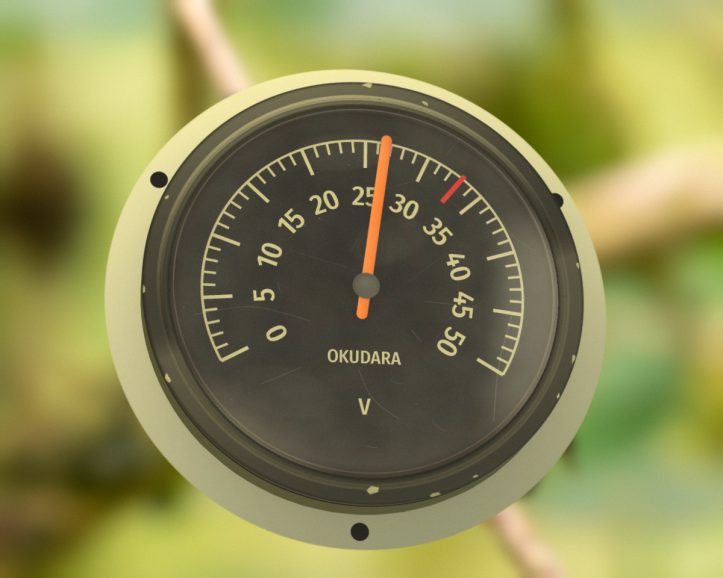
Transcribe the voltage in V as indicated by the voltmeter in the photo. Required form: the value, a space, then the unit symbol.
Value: 26.5 V
